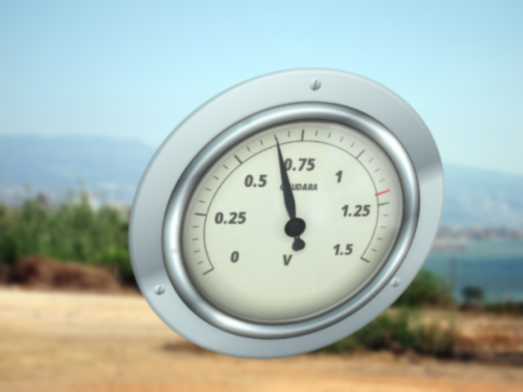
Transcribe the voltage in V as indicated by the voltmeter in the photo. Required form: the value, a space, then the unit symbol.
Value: 0.65 V
